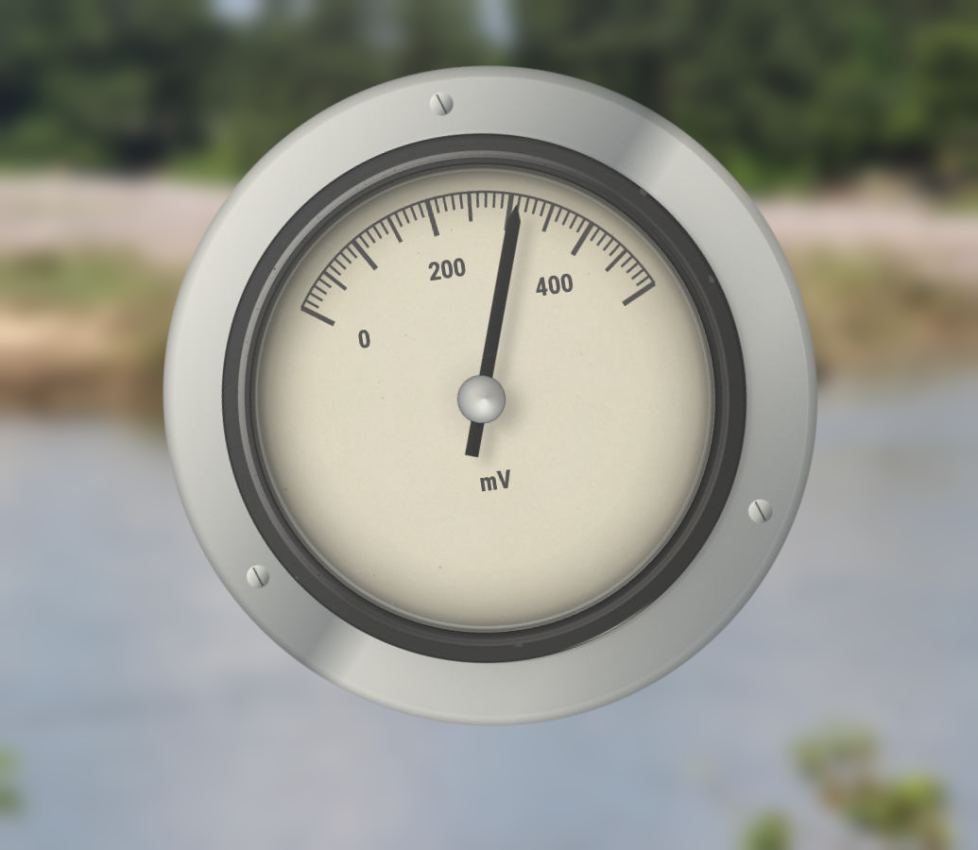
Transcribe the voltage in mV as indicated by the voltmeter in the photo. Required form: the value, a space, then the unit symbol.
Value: 310 mV
